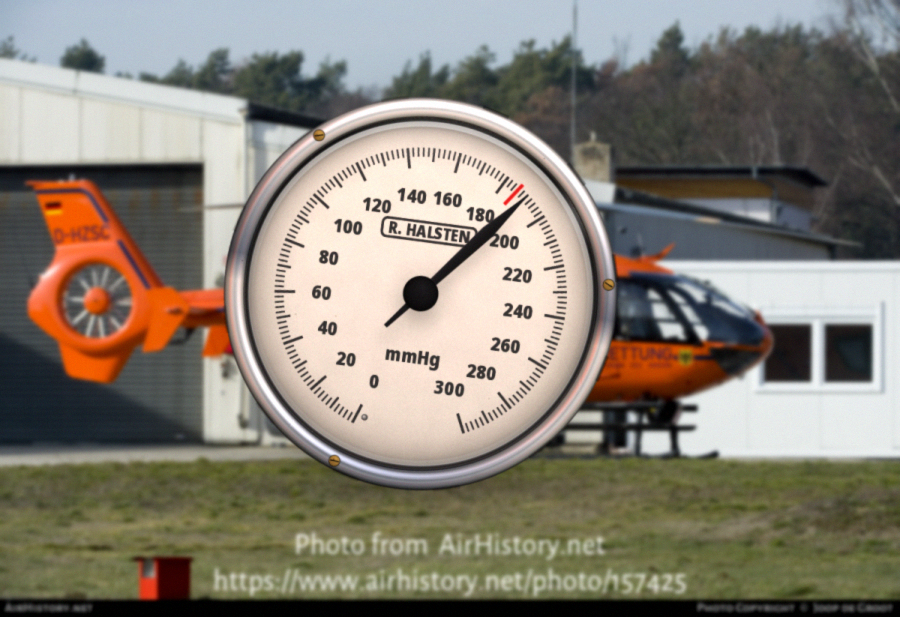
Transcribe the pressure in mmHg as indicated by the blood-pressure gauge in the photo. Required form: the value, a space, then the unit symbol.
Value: 190 mmHg
